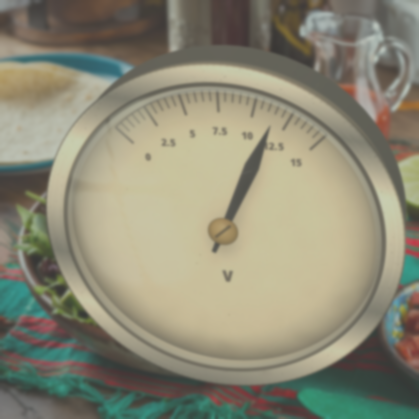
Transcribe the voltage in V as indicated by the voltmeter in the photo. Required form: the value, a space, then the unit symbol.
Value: 11.5 V
